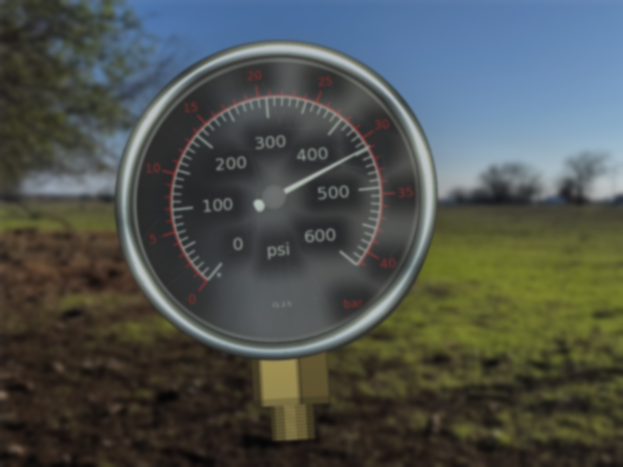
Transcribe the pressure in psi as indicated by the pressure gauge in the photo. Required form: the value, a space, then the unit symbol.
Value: 450 psi
